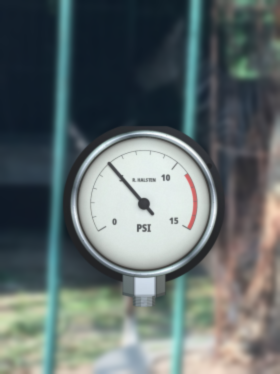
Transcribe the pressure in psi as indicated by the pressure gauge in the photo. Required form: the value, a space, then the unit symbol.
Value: 5 psi
